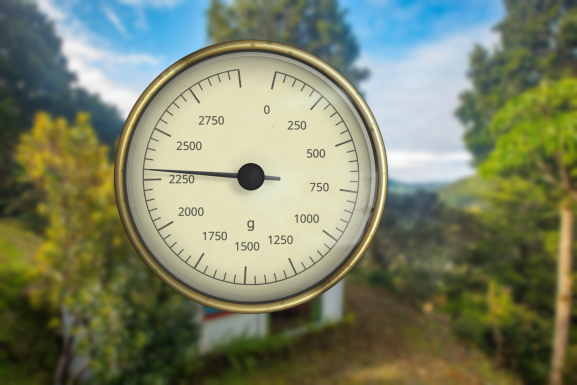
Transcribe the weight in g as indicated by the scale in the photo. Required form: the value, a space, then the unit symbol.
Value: 2300 g
